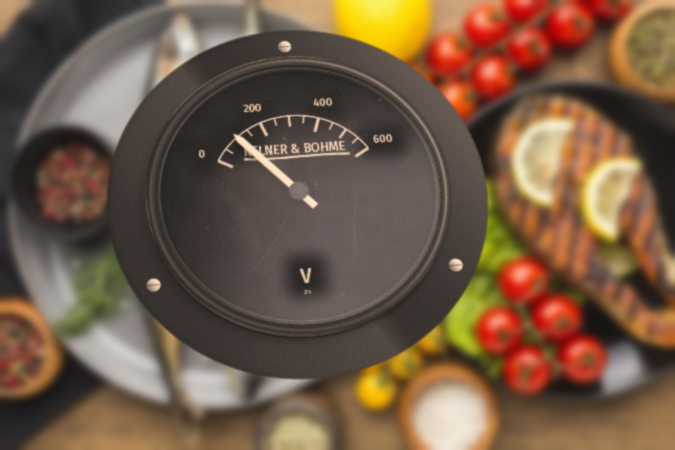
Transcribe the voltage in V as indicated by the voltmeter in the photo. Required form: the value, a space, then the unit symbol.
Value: 100 V
